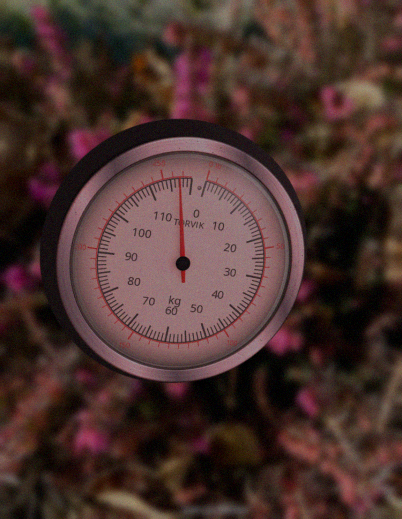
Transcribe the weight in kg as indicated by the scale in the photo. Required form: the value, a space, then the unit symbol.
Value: 117 kg
